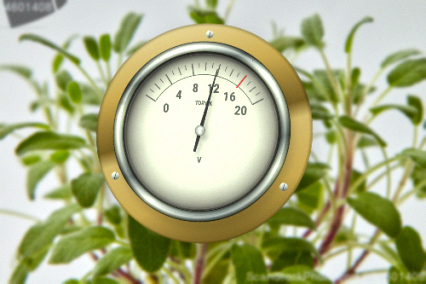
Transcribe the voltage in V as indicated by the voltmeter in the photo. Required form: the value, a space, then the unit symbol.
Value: 12 V
